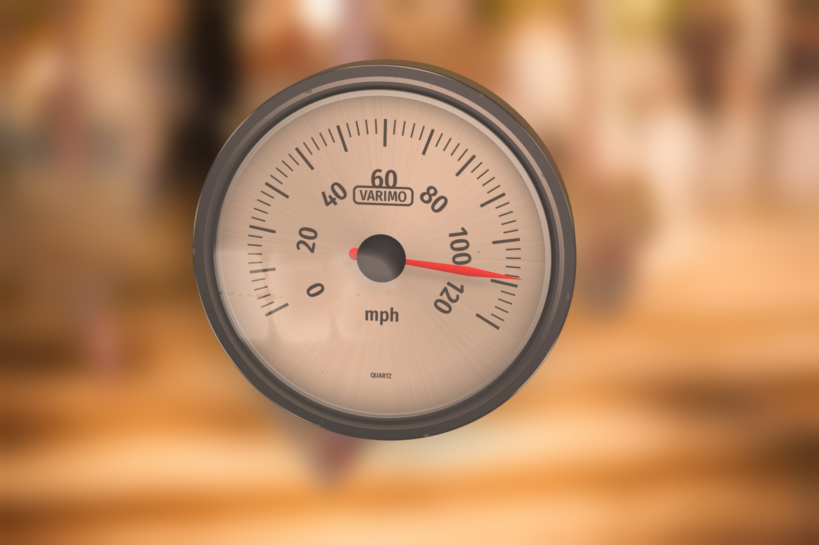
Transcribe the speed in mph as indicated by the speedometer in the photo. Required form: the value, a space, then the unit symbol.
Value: 108 mph
